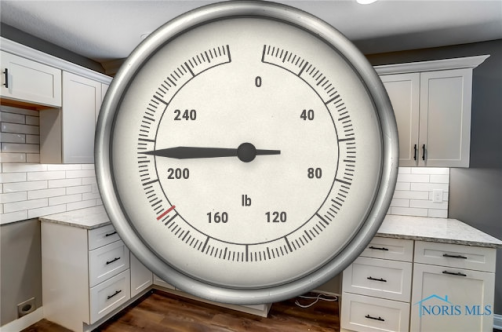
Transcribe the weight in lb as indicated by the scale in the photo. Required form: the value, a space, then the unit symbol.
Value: 214 lb
